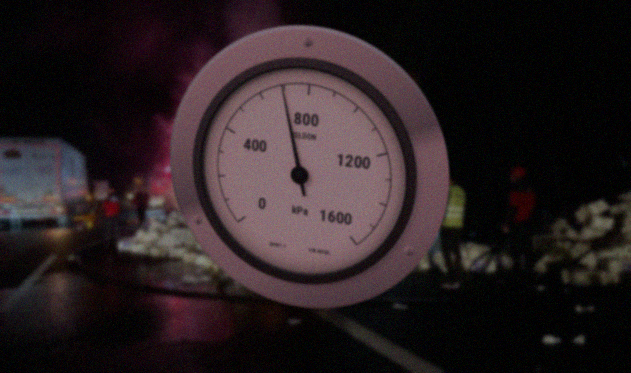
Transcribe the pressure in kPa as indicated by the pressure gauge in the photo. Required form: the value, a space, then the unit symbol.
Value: 700 kPa
